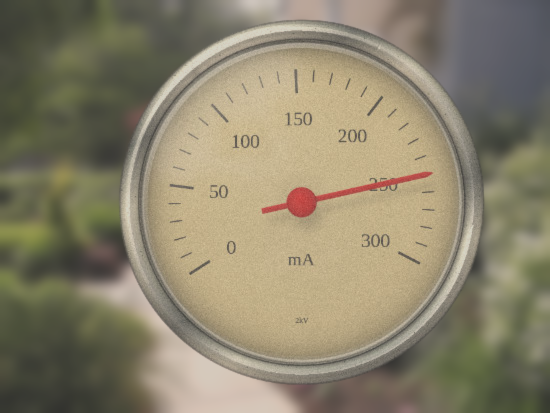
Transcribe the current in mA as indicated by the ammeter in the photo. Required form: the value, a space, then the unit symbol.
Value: 250 mA
